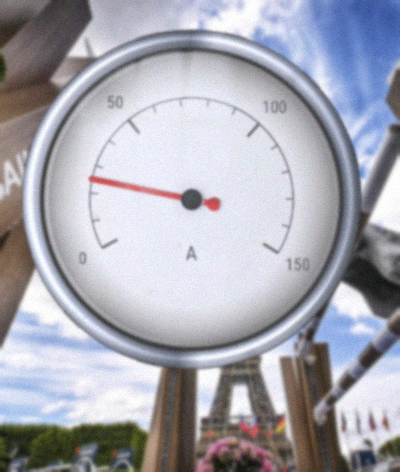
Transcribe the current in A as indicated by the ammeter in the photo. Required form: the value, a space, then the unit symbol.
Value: 25 A
